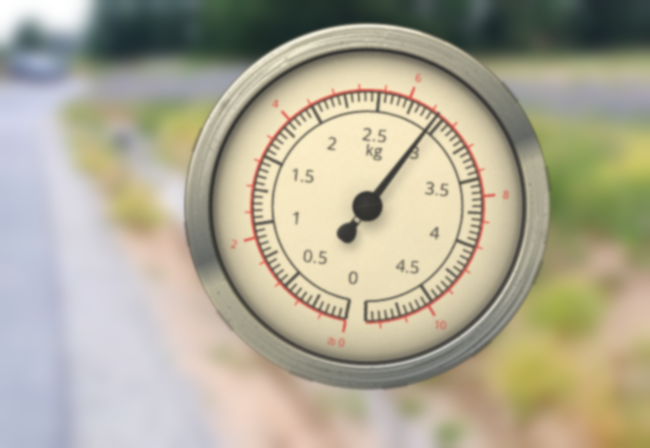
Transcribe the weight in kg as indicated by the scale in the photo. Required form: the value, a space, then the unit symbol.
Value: 2.95 kg
